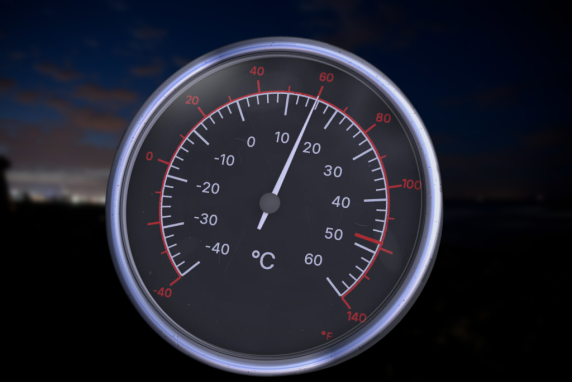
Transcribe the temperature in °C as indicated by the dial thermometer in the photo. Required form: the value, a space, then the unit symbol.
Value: 16 °C
